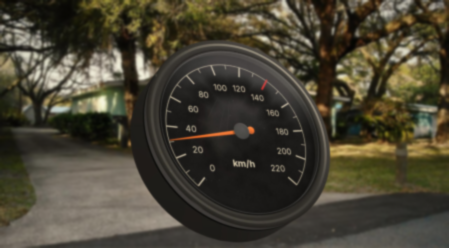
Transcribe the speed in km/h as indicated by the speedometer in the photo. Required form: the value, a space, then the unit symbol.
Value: 30 km/h
